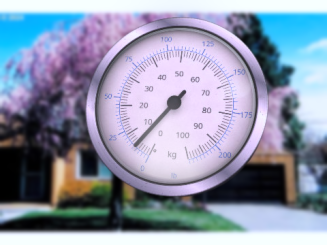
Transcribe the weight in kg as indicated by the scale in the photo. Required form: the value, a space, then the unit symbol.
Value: 5 kg
